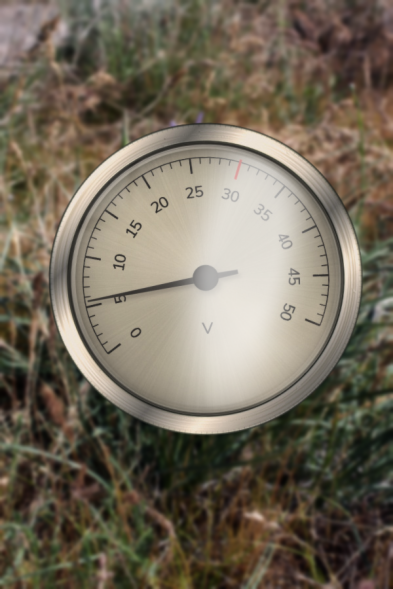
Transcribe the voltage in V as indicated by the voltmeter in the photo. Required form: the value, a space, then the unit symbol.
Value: 5.5 V
